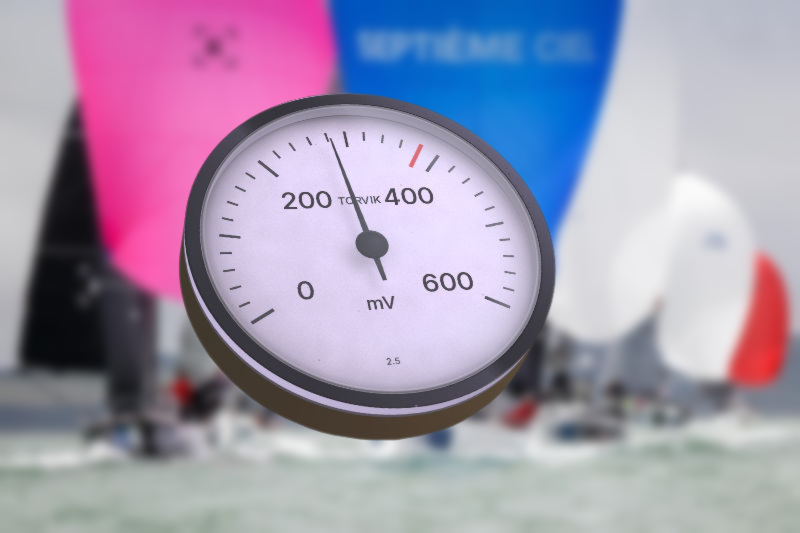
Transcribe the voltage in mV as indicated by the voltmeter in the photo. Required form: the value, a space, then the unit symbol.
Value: 280 mV
